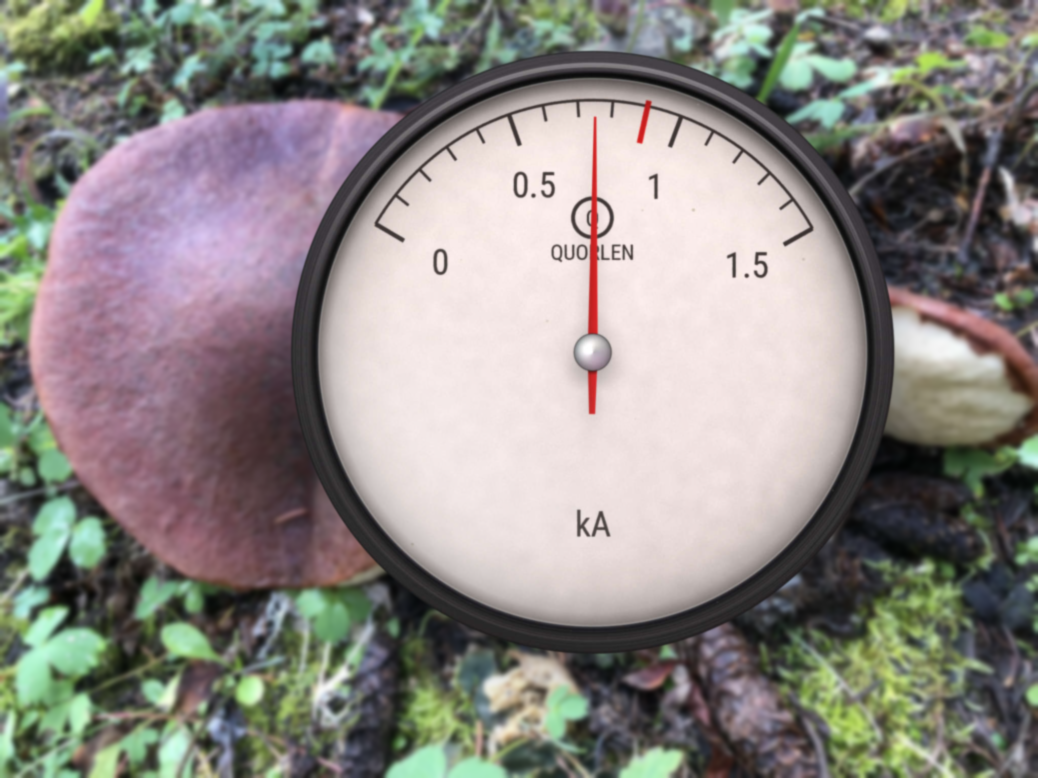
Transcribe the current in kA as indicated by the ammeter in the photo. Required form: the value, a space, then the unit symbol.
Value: 0.75 kA
